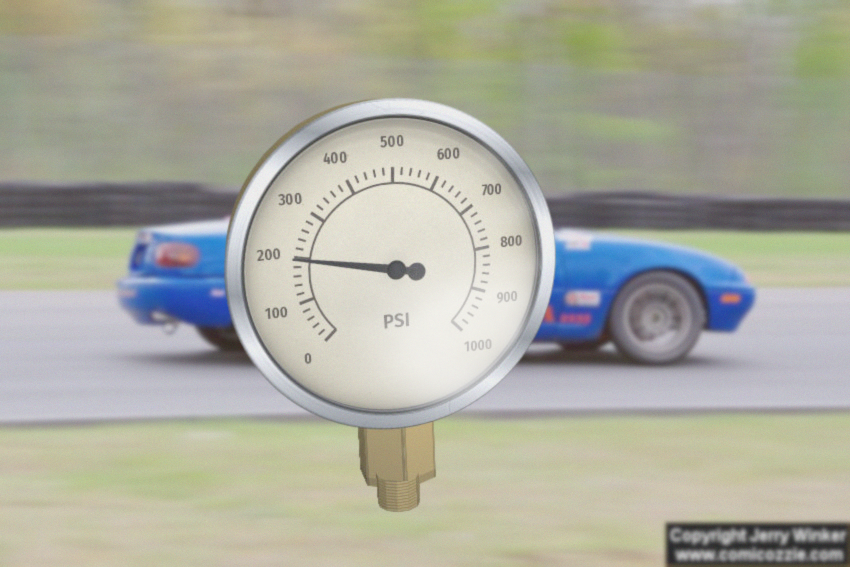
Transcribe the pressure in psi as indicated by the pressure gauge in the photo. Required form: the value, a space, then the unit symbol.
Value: 200 psi
